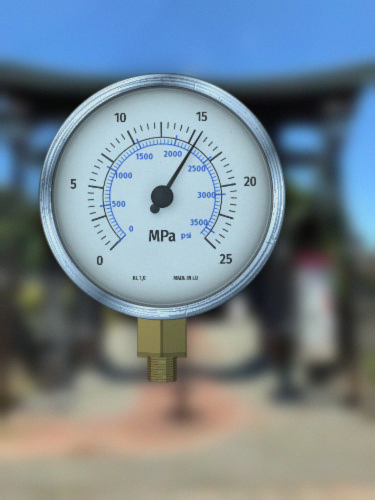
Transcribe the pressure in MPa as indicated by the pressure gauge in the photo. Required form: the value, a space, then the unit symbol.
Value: 15.5 MPa
